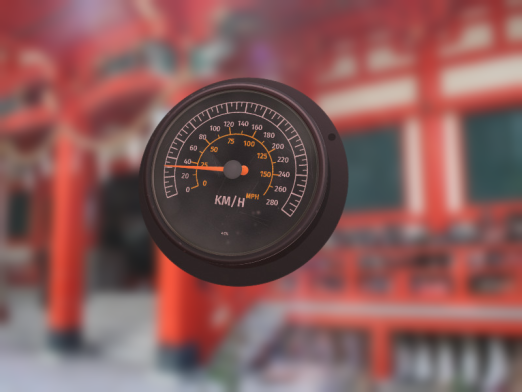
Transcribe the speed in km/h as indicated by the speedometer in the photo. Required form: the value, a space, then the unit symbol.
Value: 30 km/h
